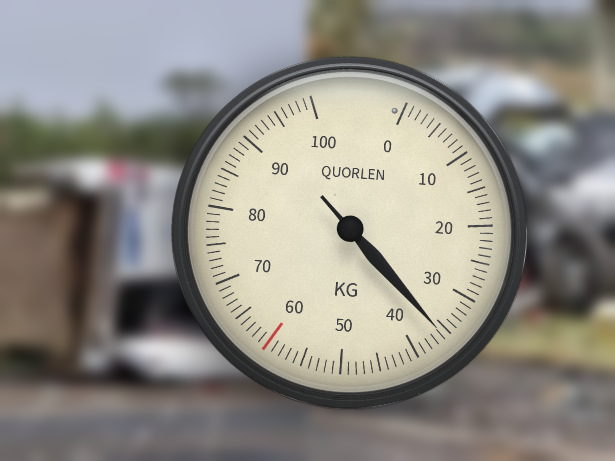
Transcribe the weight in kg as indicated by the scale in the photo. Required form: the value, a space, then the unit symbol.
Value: 36 kg
